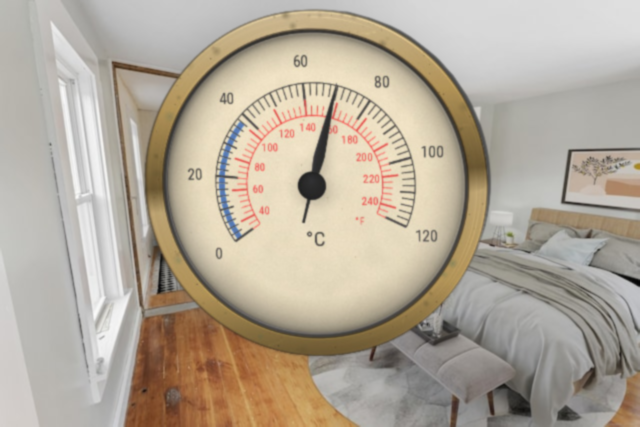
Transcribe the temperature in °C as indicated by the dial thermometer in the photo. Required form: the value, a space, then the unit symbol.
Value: 70 °C
